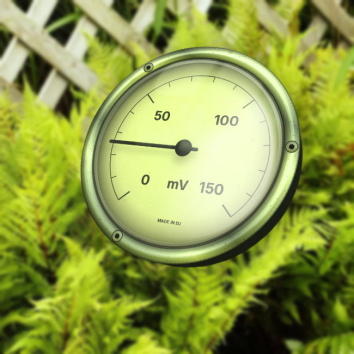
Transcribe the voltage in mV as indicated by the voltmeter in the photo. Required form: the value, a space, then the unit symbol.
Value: 25 mV
